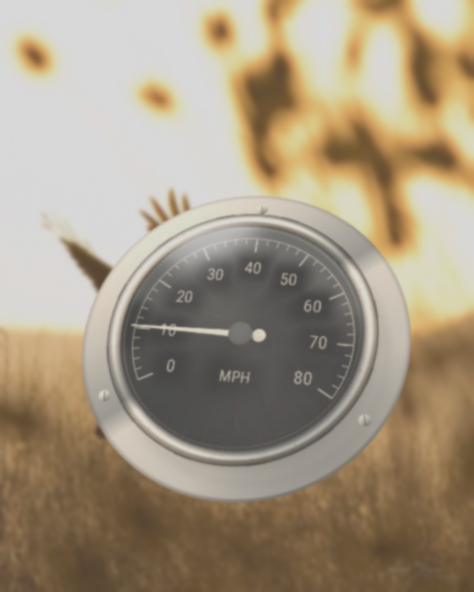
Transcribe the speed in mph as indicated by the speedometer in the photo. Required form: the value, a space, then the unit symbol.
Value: 10 mph
